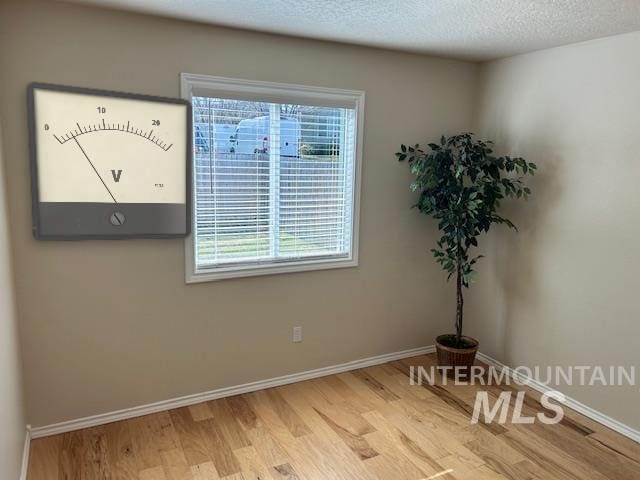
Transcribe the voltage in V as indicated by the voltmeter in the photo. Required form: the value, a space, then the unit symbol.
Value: 3 V
